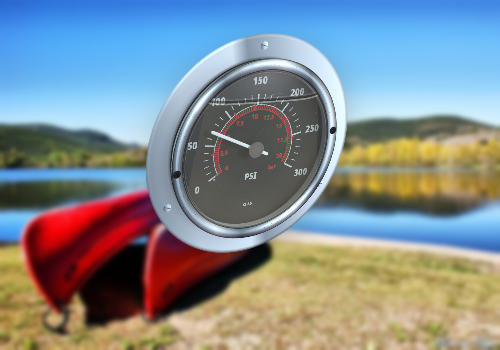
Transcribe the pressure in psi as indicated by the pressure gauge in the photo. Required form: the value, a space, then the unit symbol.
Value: 70 psi
